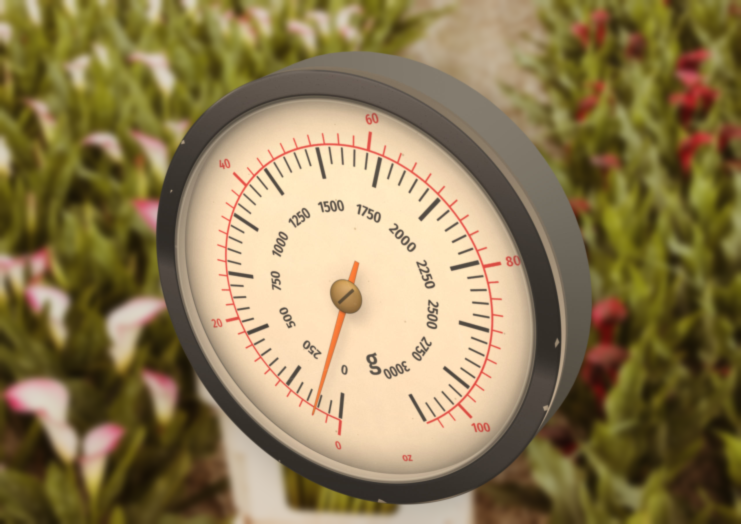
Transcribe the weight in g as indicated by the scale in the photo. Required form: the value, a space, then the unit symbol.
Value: 100 g
